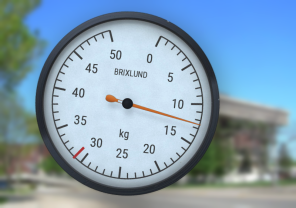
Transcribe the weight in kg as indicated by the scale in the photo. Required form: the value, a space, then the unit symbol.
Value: 12.5 kg
